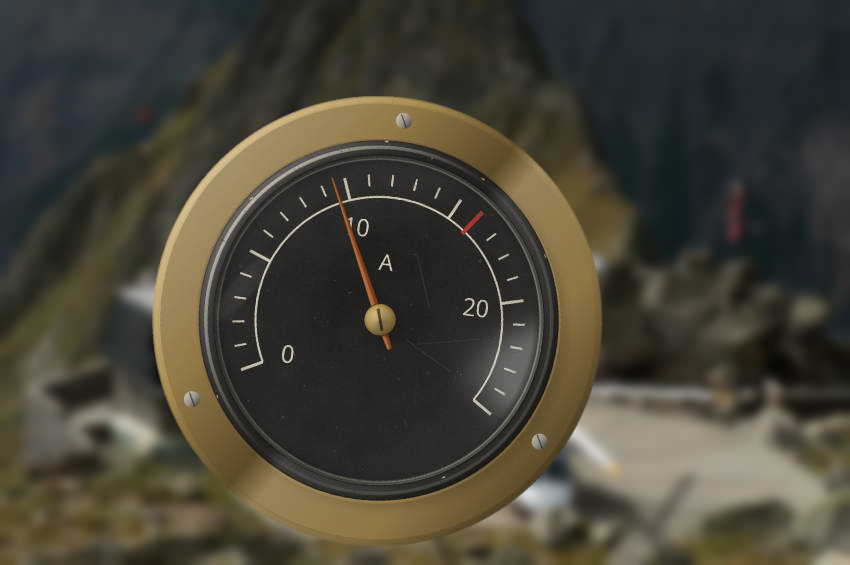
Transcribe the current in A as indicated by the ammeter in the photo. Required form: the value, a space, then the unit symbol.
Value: 9.5 A
